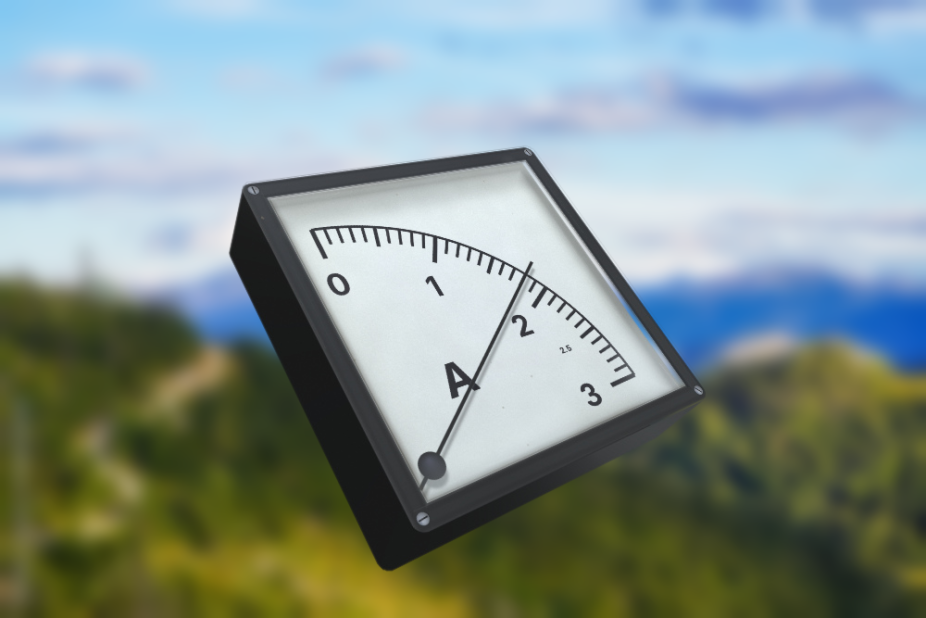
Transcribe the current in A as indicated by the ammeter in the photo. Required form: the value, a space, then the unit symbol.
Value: 1.8 A
